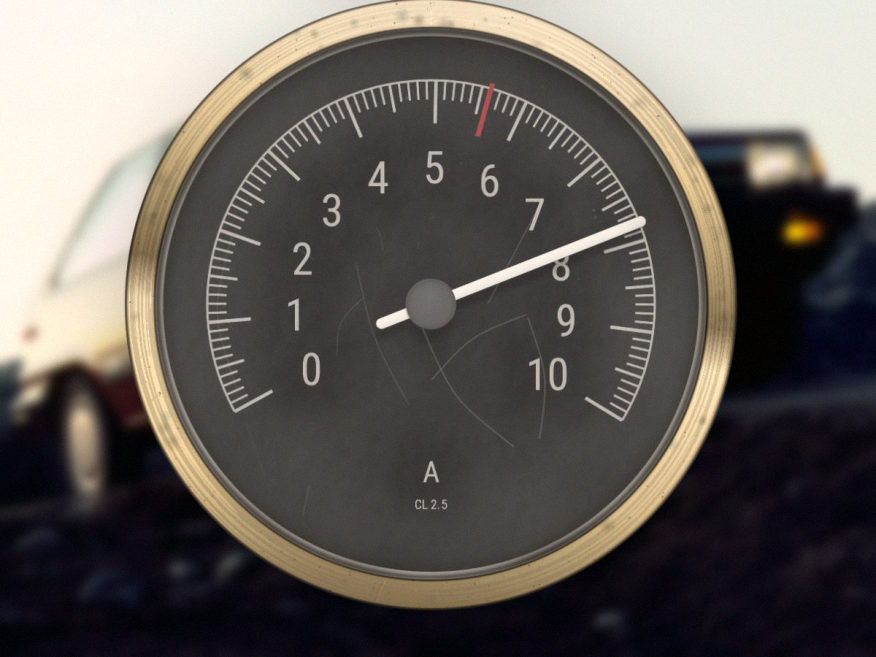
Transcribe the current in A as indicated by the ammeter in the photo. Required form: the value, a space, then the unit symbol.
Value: 7.8 A
